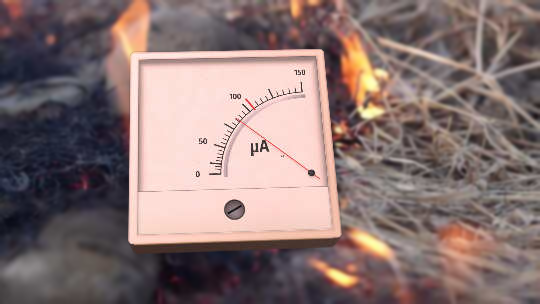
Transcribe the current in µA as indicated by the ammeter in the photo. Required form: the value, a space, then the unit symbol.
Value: 85 µA
